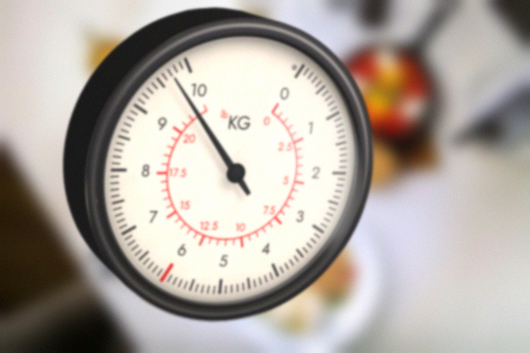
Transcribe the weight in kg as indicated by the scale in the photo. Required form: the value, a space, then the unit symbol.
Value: 9.7 kg
